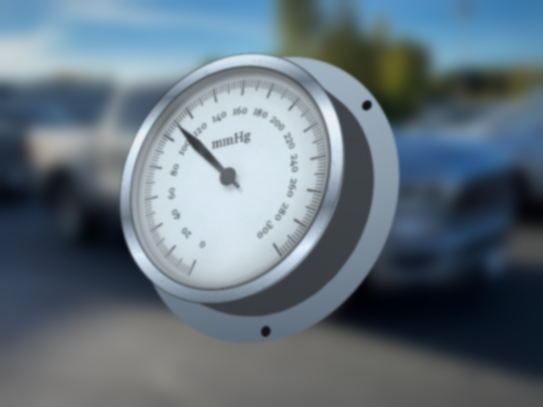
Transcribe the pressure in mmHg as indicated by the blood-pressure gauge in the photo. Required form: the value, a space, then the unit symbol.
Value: 110 mmHg
